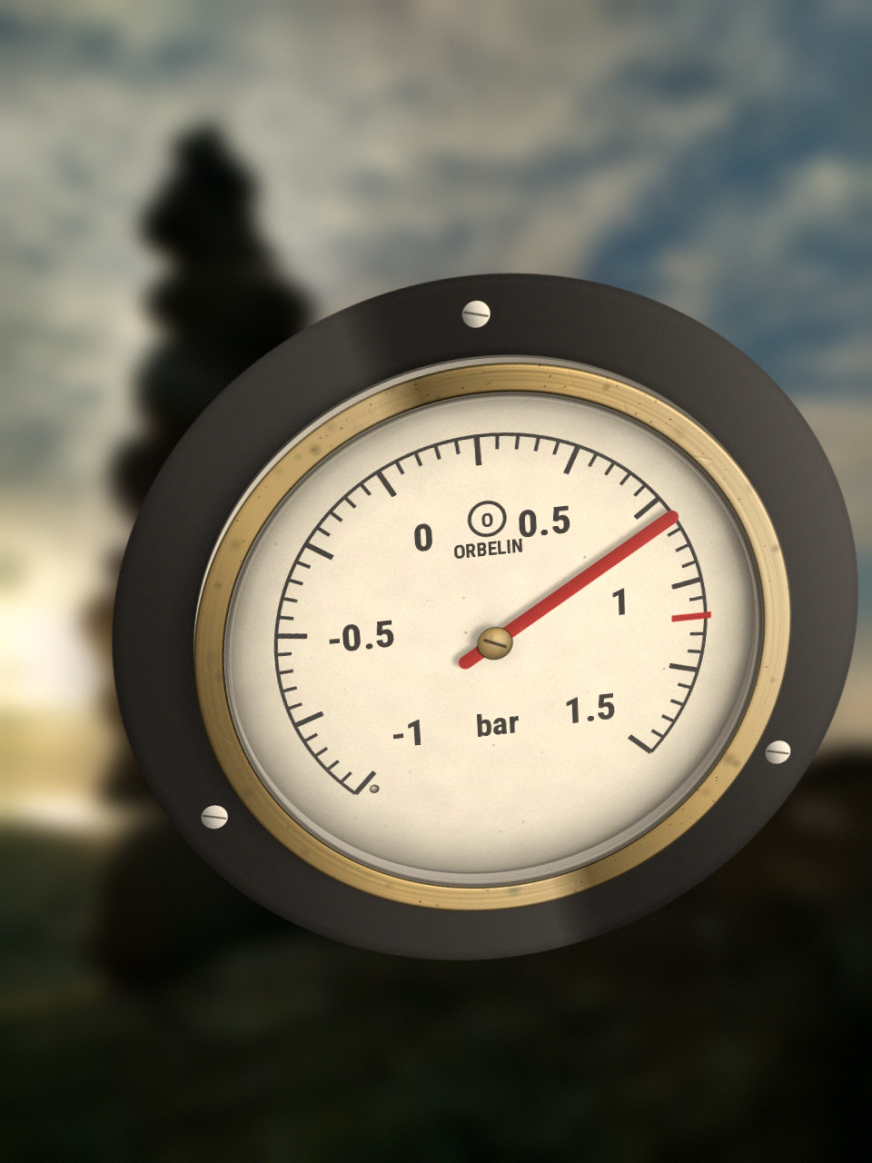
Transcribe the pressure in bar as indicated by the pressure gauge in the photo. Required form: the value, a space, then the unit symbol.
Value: 0.8 bar
